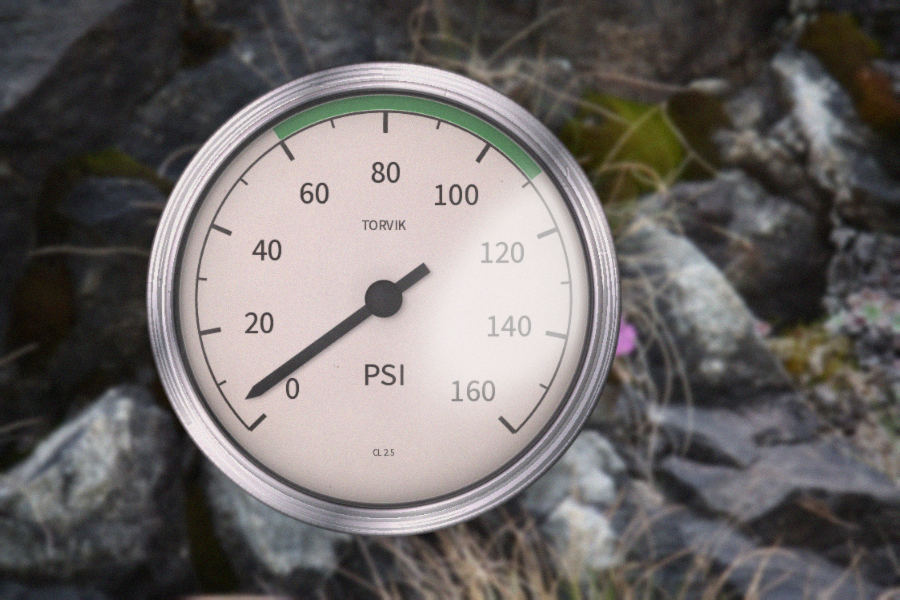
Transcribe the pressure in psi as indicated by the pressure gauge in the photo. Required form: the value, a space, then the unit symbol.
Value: 5 psi
